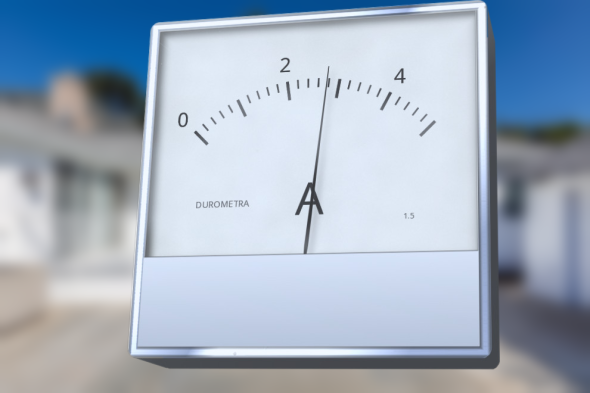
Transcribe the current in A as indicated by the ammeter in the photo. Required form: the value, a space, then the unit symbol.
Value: 2.8 A
